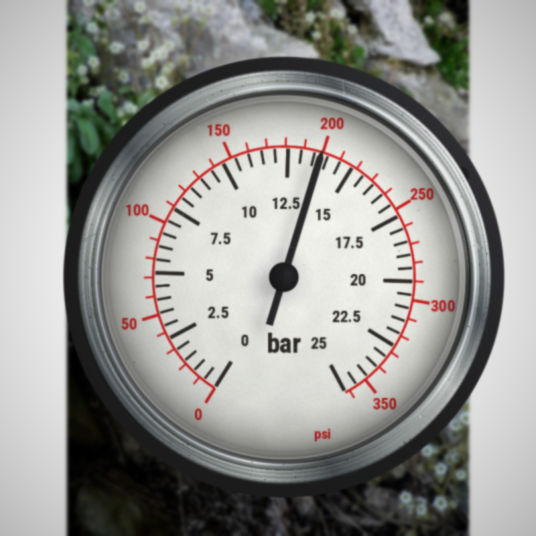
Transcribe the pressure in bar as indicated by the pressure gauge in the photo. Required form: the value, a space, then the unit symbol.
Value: 13.75 bar
